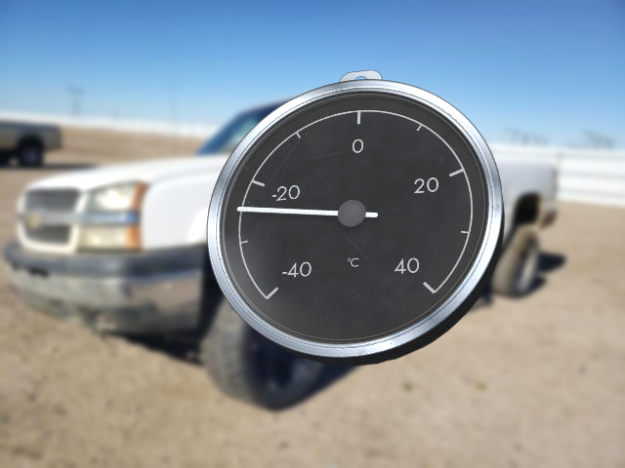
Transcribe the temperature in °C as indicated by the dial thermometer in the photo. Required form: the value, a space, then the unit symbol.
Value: -25 °C
